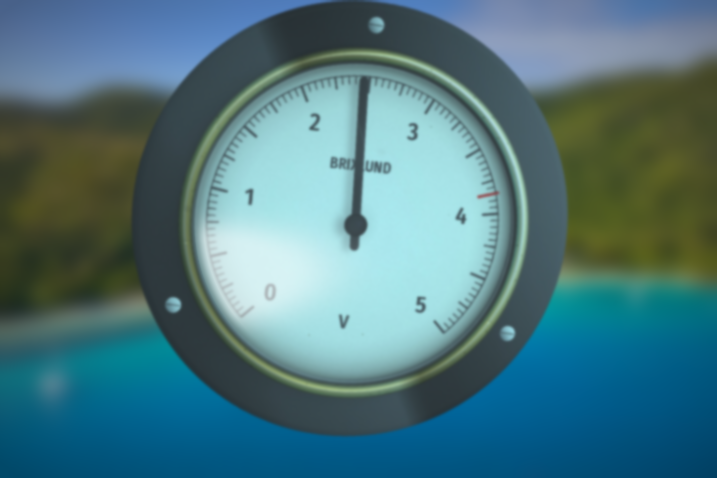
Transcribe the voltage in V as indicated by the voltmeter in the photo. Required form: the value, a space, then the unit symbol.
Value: 2.45 V
